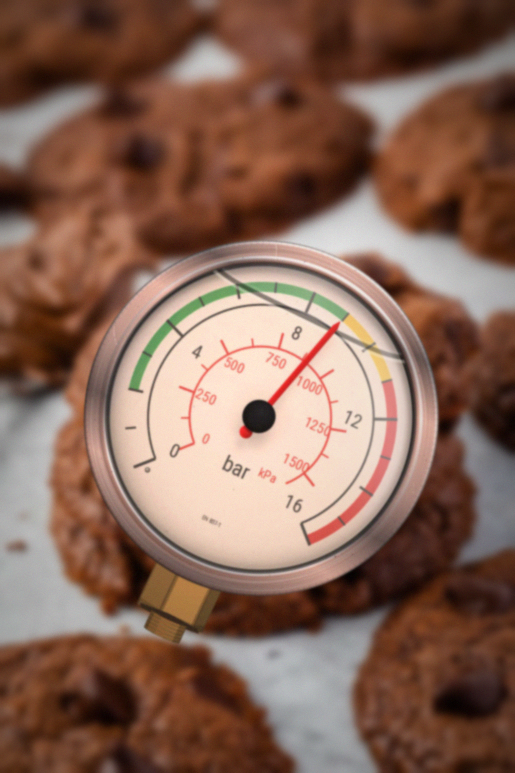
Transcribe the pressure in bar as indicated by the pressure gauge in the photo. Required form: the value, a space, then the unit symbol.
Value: 9 bar
